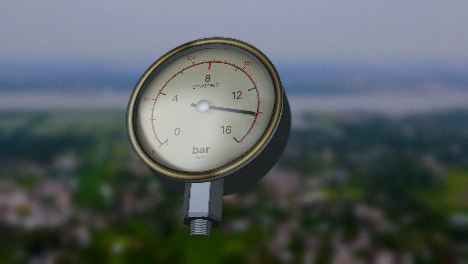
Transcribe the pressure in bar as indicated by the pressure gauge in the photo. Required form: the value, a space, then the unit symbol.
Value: 14 bar
